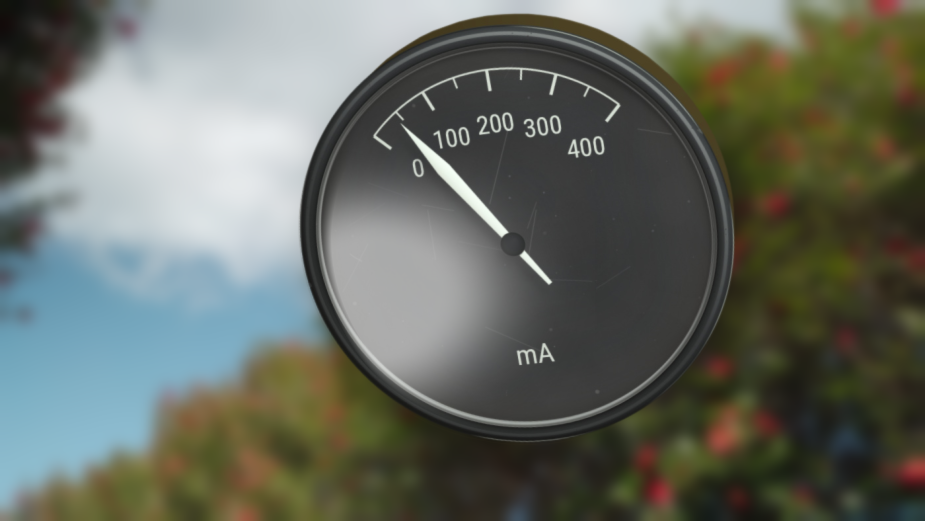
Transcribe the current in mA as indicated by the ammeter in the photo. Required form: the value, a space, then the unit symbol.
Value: 50 mA
